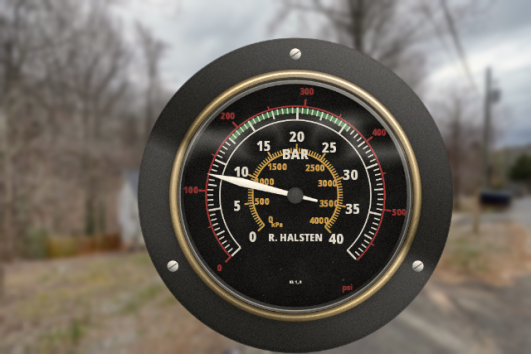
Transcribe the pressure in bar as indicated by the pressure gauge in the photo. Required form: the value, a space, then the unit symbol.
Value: 8.5 bar
